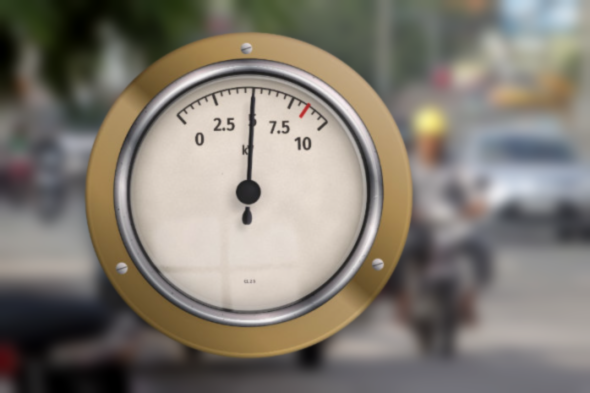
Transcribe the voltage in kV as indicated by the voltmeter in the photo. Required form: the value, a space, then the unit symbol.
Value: 5 kV
